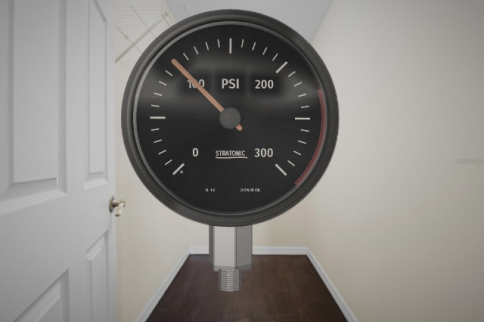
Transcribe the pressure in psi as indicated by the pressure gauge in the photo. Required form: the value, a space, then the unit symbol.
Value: 100 psi
